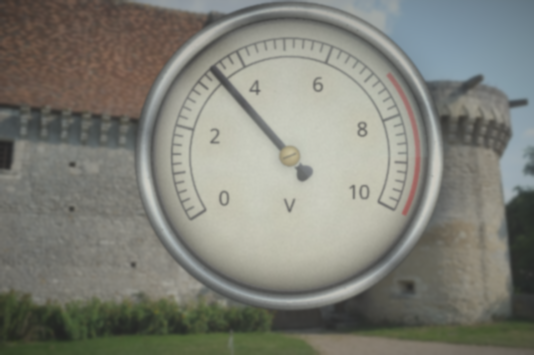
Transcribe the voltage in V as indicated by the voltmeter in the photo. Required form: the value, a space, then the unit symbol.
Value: 3.4 V
